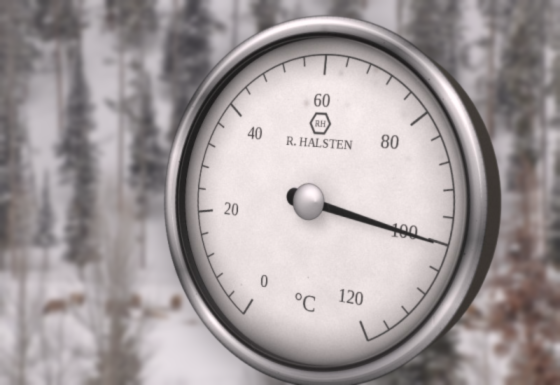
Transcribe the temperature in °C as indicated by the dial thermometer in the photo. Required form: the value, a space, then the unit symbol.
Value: 100 °C
